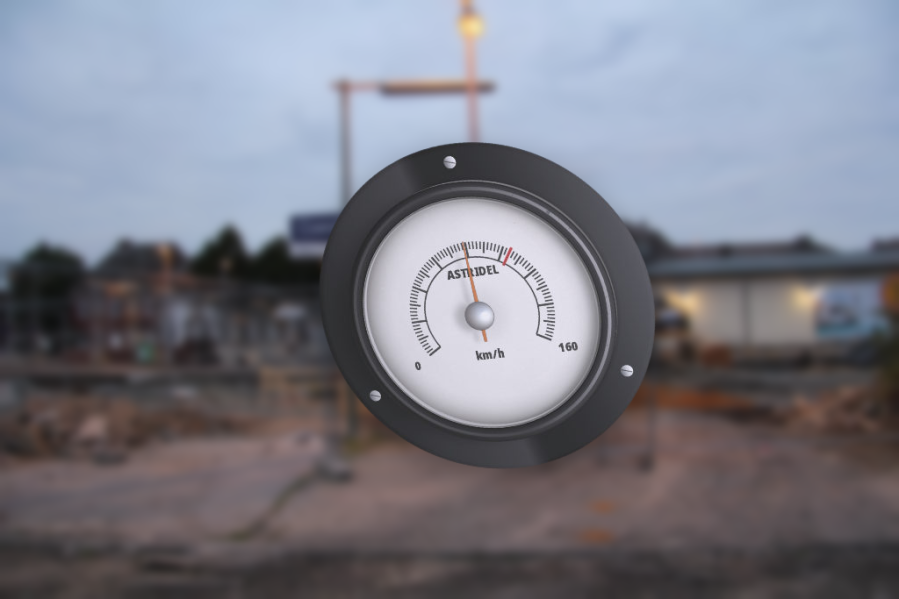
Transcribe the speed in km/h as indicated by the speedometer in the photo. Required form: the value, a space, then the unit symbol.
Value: 80 km/h
